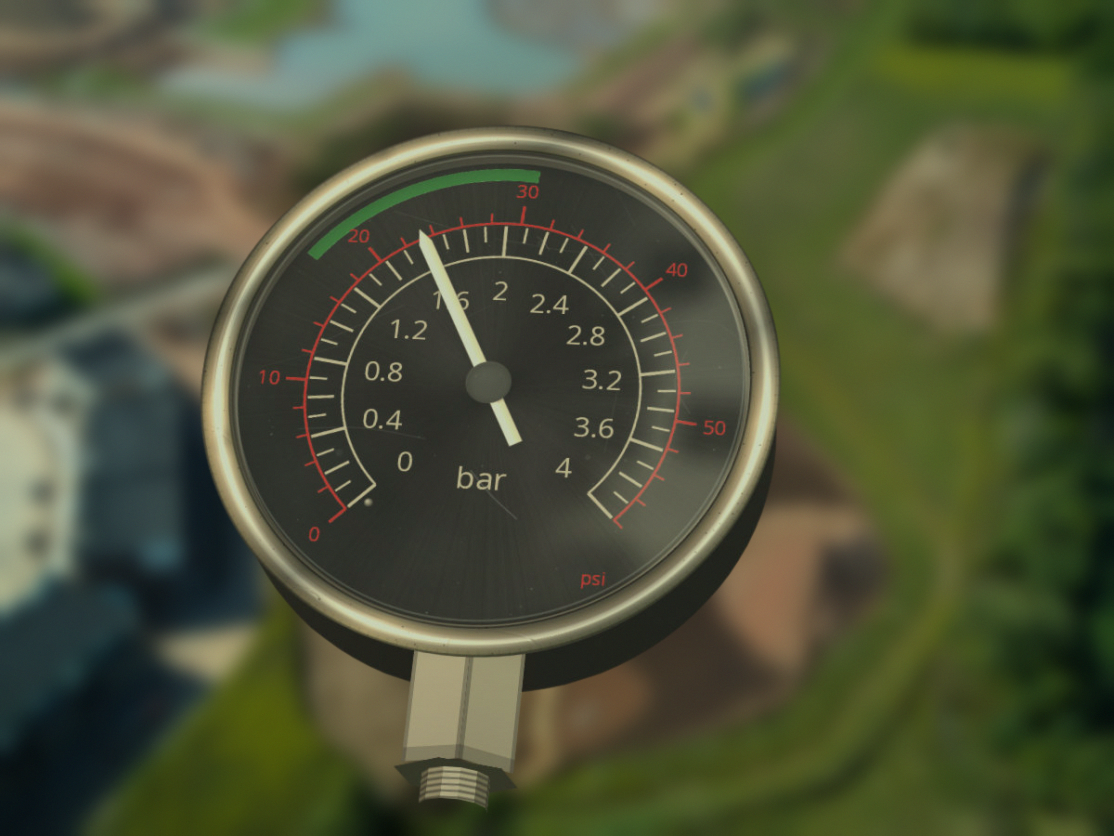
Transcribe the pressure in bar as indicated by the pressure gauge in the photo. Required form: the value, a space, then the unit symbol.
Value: 1.6 bar
